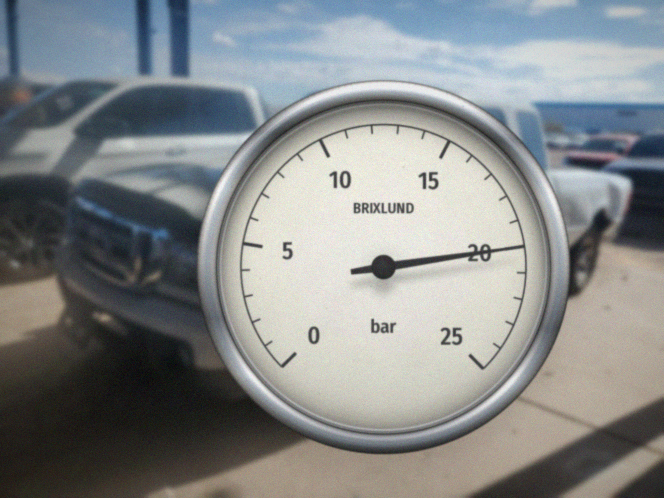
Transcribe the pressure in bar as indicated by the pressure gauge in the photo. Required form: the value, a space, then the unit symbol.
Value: 20 bar
